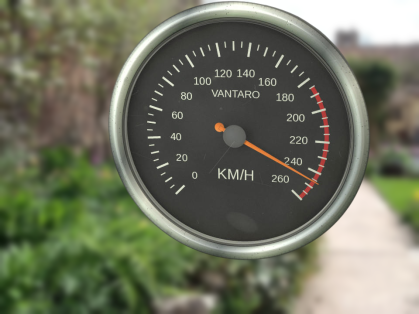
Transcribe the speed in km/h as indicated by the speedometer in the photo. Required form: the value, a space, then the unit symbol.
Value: 245 km/h
